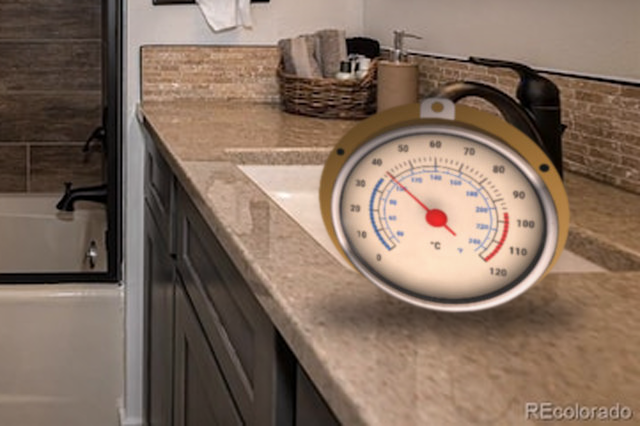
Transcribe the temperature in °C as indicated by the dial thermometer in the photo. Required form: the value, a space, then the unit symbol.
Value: 40 °C
